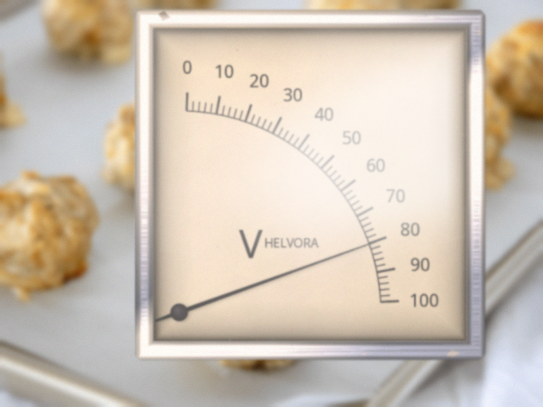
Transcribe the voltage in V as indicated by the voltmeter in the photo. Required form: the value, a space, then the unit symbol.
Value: 80 V
